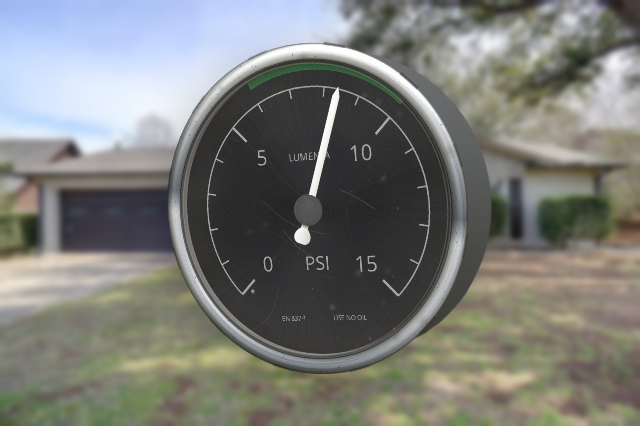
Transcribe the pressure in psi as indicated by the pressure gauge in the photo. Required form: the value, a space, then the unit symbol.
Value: 8.5 psi
